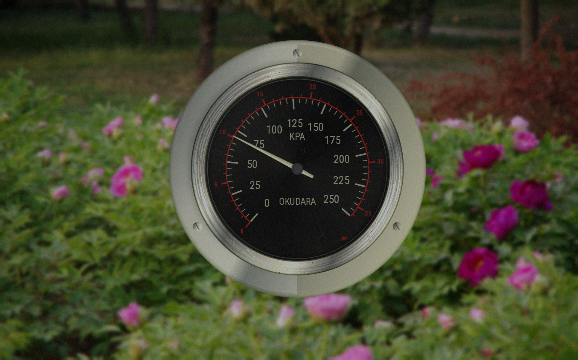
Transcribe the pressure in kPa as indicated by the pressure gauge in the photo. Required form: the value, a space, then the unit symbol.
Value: 70 kPa
